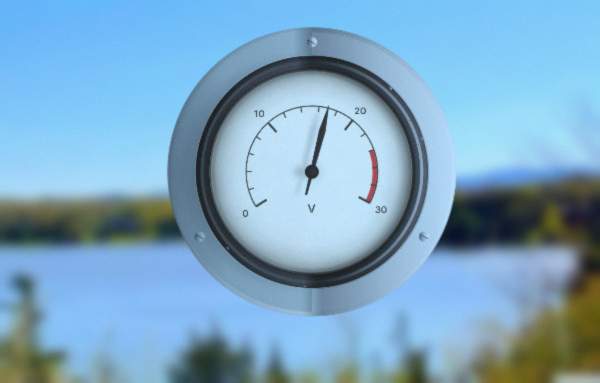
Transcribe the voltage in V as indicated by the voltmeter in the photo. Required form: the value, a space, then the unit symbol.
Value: 17 V
